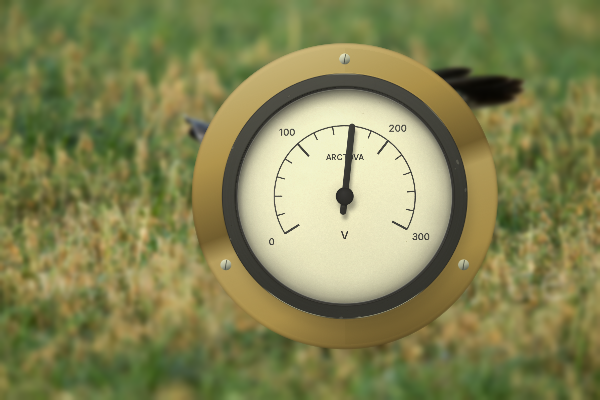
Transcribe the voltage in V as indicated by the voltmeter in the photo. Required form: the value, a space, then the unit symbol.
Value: 160 V
